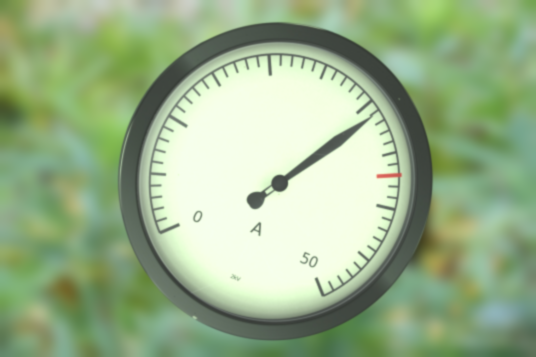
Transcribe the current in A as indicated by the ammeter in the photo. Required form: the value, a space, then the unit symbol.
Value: 31 A
